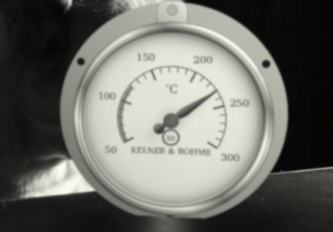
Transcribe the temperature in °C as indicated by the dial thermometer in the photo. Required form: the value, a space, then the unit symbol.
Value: 230 °C
